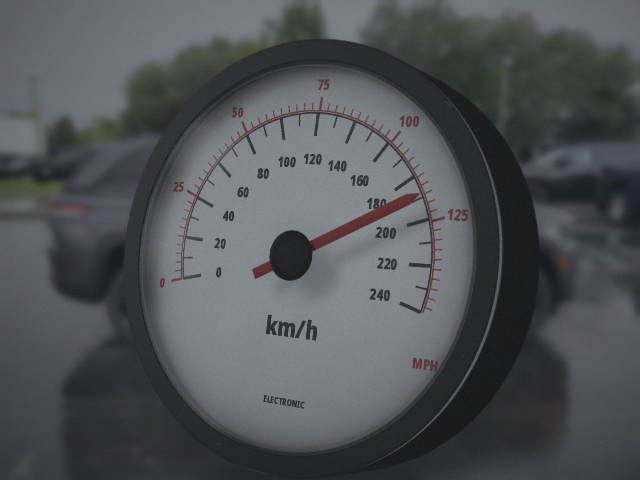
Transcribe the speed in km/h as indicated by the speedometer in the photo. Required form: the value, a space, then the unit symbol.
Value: 190 km/h
